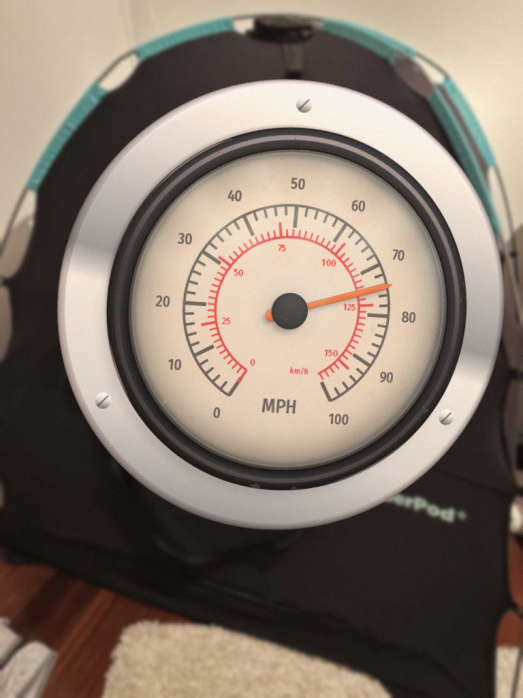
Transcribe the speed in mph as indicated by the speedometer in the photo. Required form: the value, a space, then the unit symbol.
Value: 74 mph
